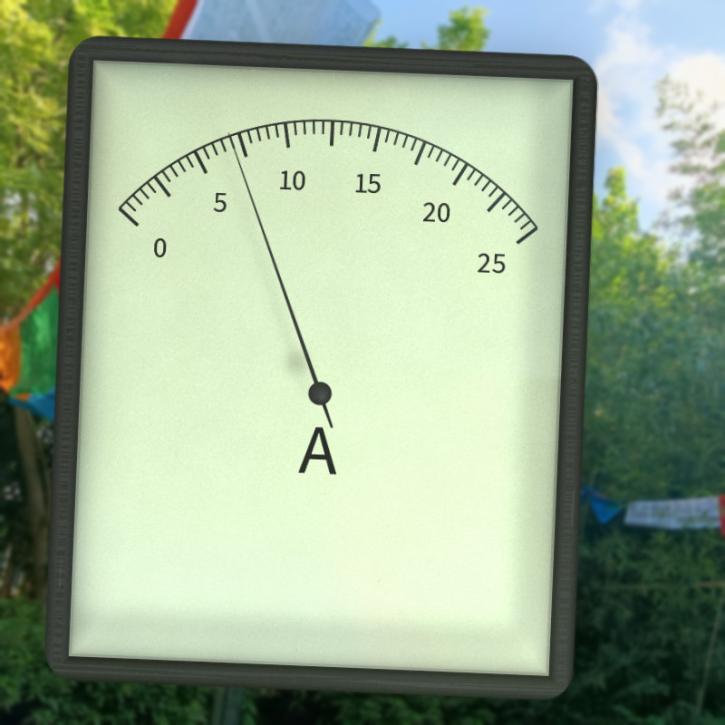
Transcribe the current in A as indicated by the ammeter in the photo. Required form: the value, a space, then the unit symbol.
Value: 7 A
